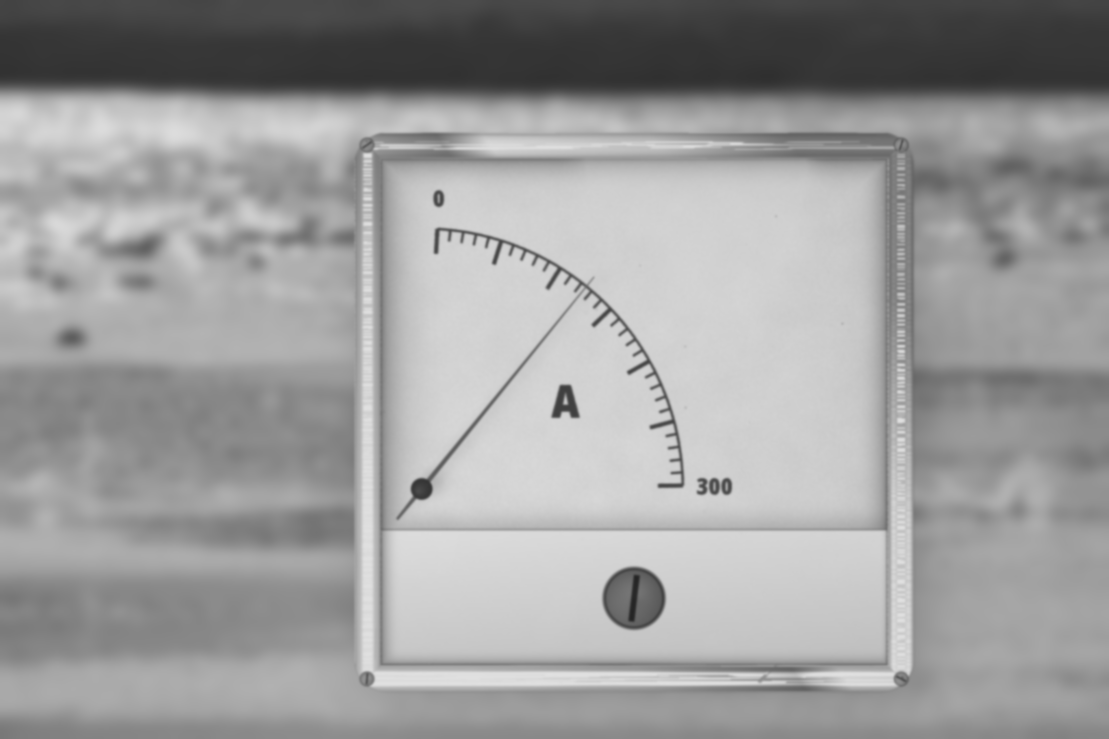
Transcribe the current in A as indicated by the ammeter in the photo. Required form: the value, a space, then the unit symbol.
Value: 125 A
